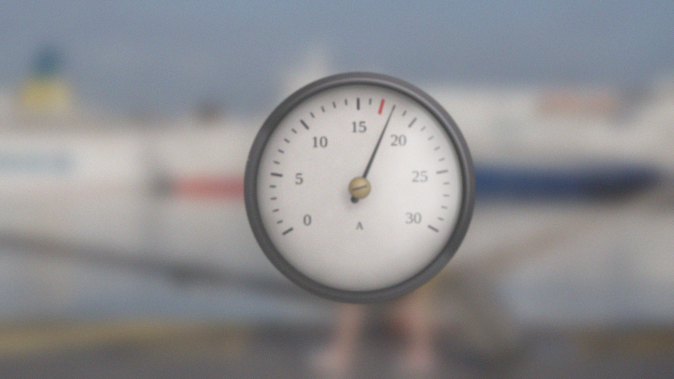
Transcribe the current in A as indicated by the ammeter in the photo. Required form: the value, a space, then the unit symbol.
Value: 18 A
